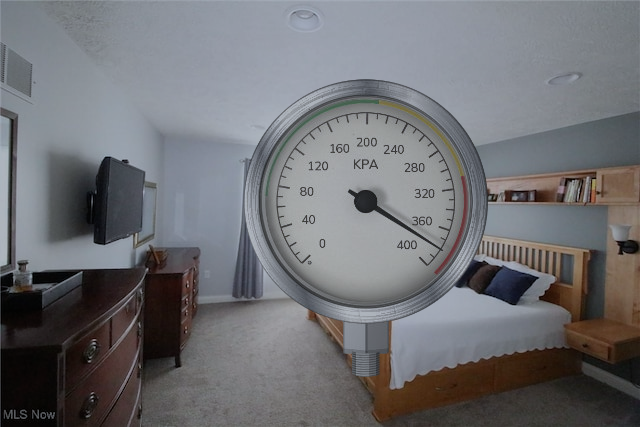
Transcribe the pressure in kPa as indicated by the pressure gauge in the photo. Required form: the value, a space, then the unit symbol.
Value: 380 kPa
